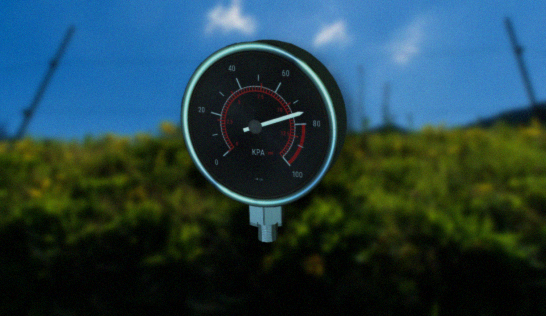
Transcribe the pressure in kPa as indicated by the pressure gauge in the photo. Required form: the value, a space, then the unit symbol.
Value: 75 kPa
